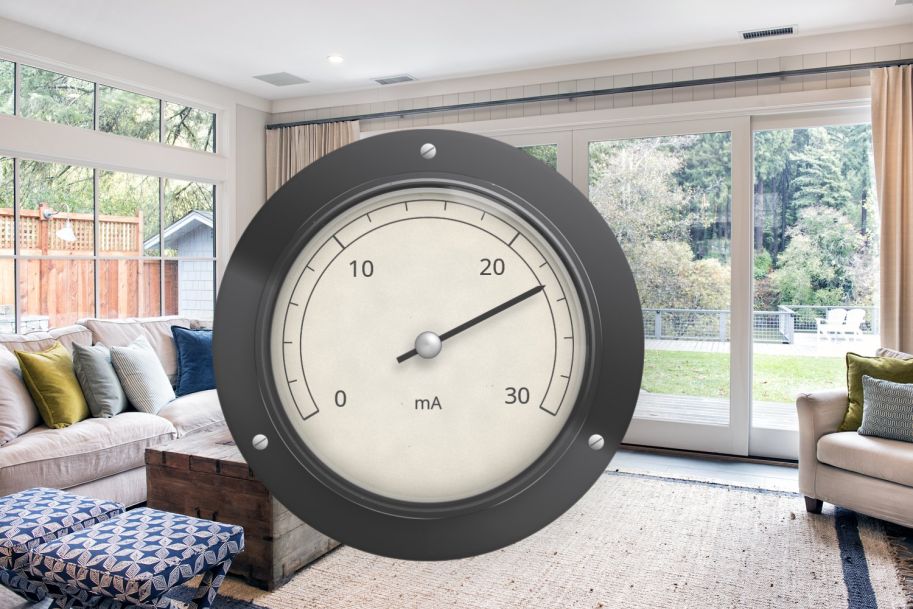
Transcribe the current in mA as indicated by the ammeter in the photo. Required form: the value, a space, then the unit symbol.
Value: 23 mA
